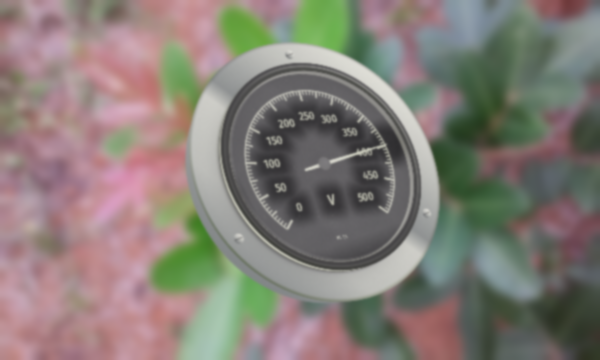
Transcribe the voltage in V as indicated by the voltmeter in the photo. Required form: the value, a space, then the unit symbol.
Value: 400 V
